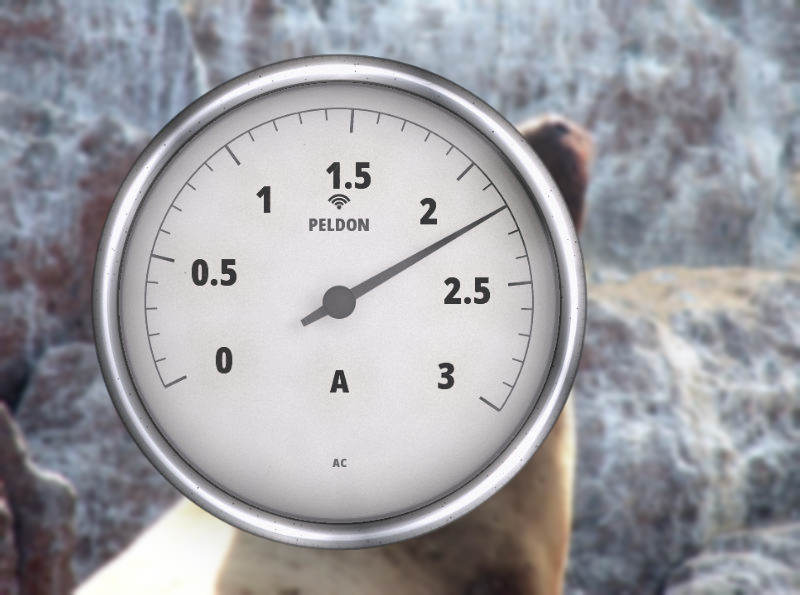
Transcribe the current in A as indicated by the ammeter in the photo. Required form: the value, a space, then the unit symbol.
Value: 2.2 A
